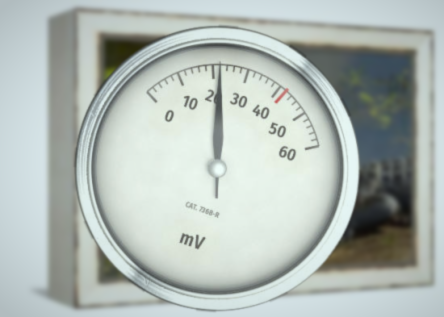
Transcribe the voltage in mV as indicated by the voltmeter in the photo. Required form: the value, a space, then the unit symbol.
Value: 22 mV
